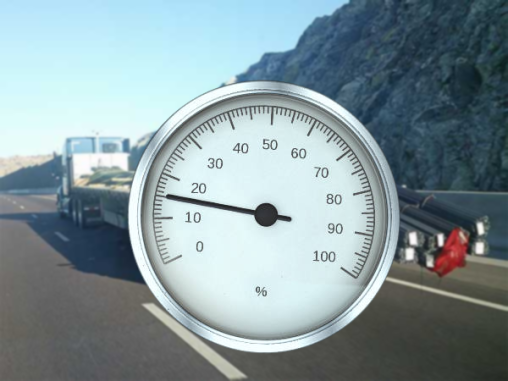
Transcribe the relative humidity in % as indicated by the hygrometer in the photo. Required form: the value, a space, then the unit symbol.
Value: 15 %
